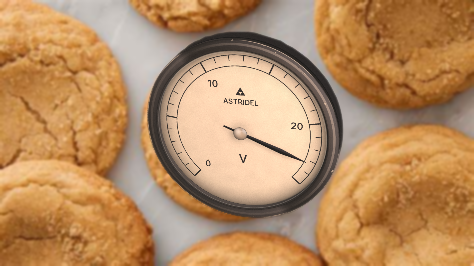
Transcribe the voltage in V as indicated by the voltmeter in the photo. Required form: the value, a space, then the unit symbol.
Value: 23 V
